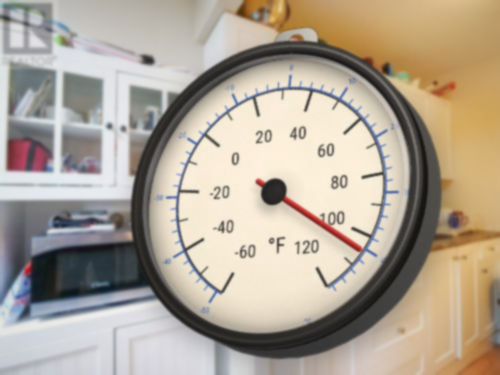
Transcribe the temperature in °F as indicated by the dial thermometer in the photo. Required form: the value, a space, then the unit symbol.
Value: 105 °F
